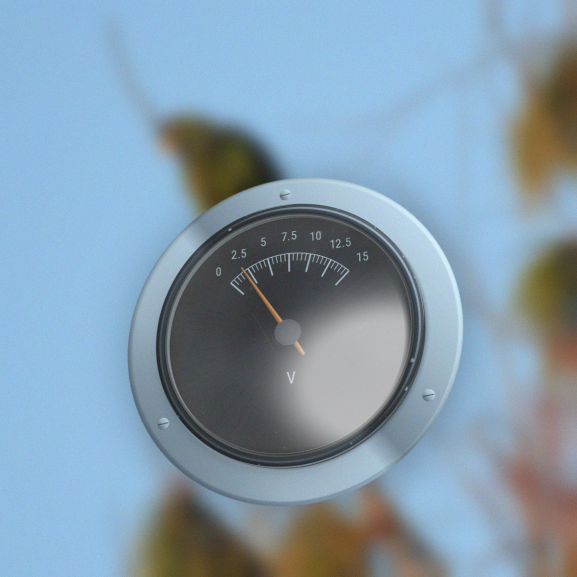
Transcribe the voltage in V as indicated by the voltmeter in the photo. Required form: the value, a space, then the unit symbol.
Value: 2 V
